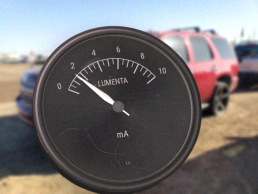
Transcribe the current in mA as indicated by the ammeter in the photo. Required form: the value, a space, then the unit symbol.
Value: 1.5 mA
